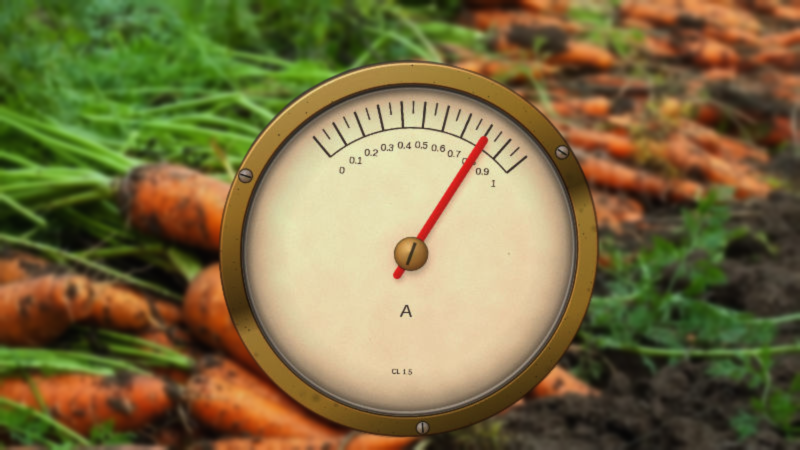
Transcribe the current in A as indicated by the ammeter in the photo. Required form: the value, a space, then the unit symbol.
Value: 0.8 A
